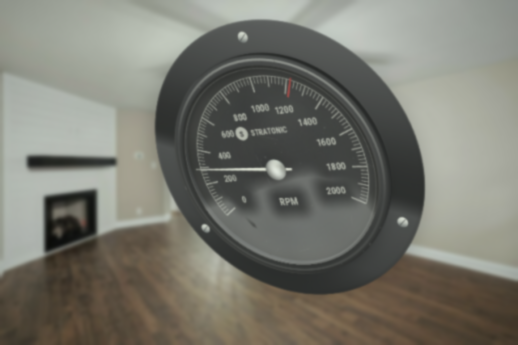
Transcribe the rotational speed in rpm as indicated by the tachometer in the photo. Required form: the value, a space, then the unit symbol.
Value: 300 rpm
